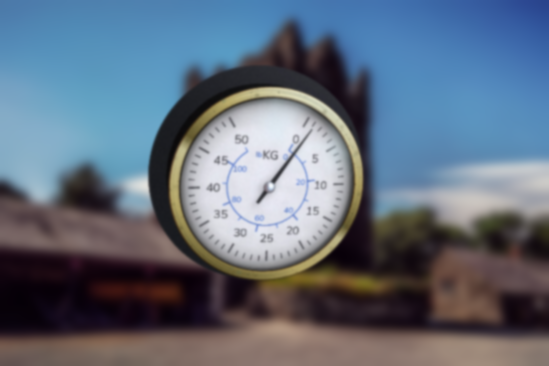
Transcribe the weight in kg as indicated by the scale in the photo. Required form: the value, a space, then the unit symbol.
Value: 1 kg
